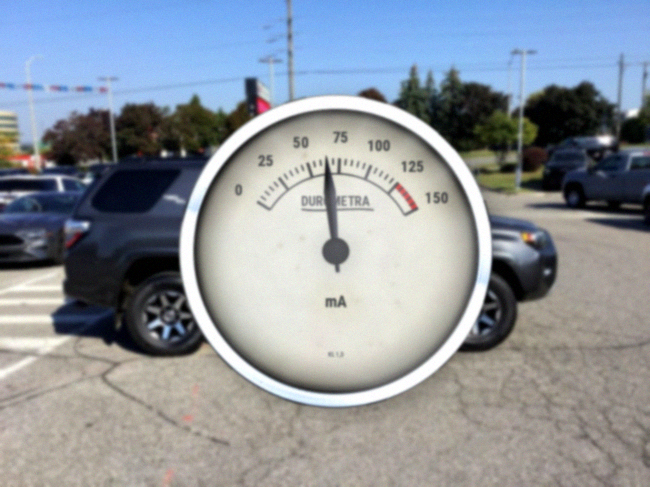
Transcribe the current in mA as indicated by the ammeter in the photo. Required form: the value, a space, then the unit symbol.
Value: 65 mA
